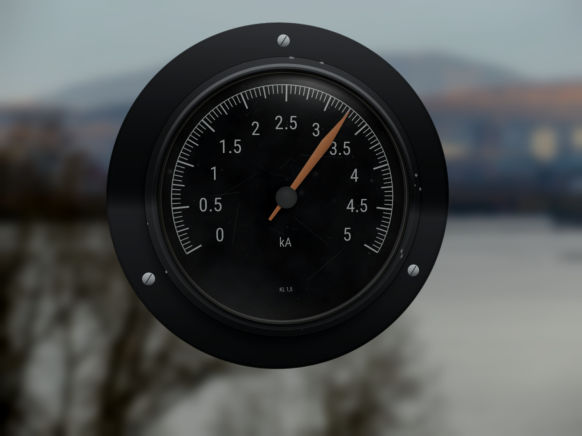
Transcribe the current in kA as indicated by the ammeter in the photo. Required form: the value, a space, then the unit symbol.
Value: 3.25 kA
